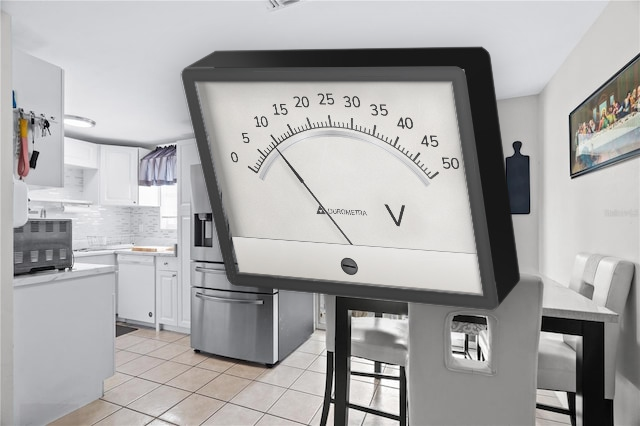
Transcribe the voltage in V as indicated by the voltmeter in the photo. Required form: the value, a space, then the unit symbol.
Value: 10 V
